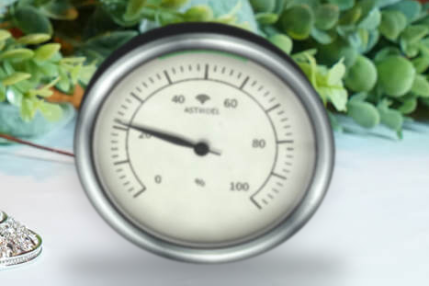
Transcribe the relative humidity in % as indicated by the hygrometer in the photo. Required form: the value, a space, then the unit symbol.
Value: 22 %
